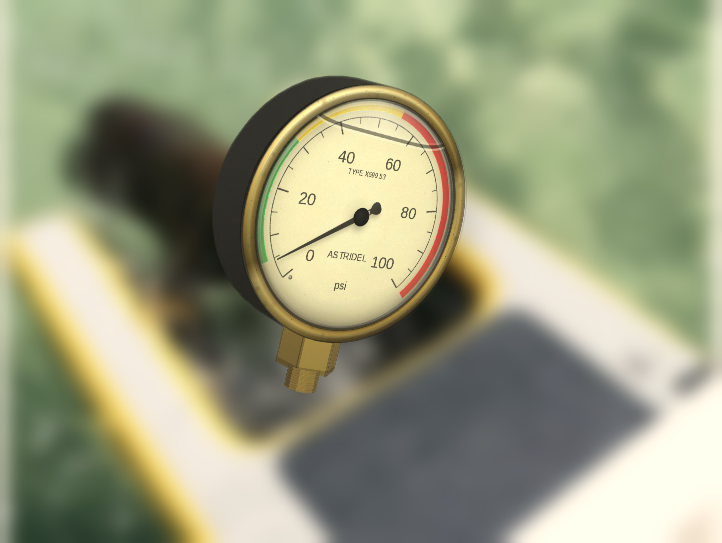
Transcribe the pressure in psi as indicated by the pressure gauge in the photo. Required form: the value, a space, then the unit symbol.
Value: 5 psi
